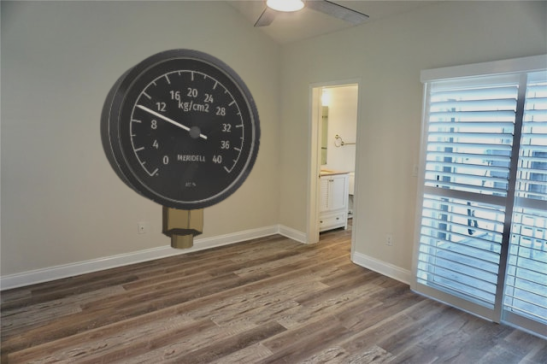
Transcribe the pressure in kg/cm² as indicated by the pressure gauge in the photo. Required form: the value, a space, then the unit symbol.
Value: 10 kg/cm²
